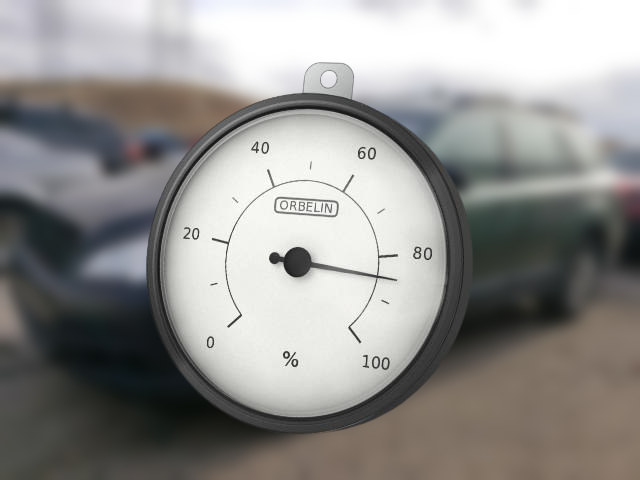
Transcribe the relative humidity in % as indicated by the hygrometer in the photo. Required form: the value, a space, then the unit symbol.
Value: 85 %
